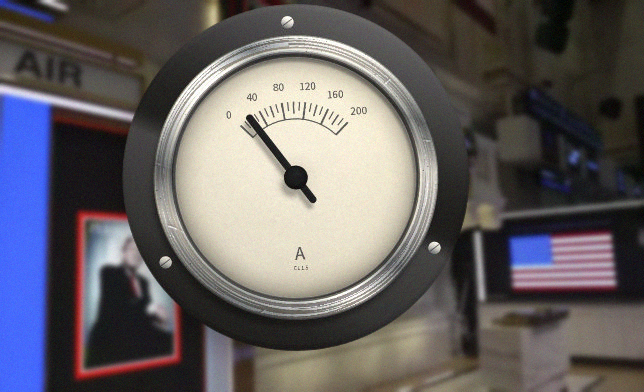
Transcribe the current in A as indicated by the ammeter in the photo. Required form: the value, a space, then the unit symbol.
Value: 20 A
